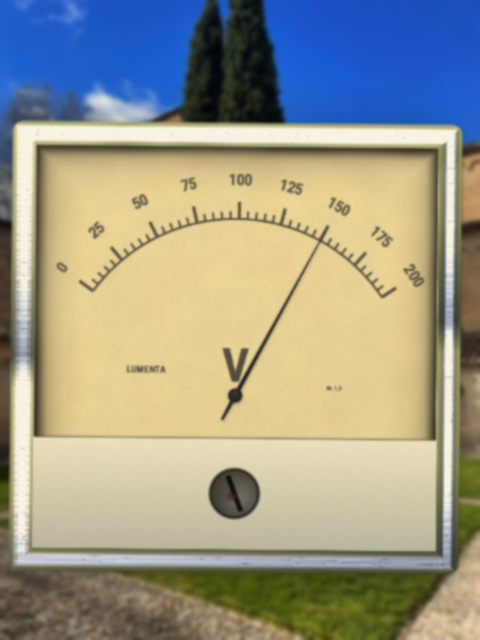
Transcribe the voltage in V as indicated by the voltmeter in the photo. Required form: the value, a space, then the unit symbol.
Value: 150 V
